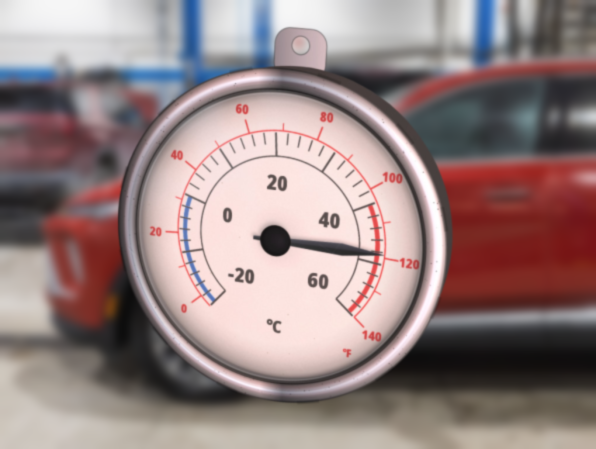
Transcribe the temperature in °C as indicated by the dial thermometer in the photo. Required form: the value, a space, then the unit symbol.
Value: 48 °C
